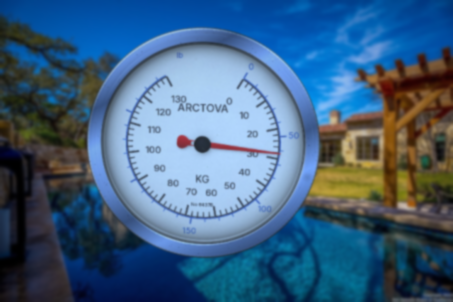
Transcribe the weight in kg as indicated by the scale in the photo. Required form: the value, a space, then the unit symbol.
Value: 28 kg
